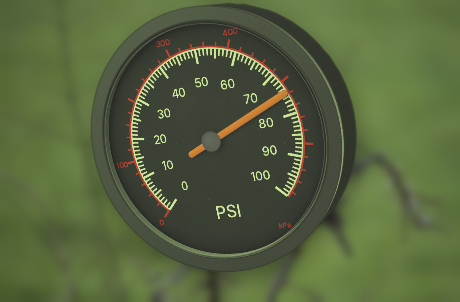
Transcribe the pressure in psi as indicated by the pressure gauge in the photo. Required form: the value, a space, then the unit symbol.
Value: 75 psi
